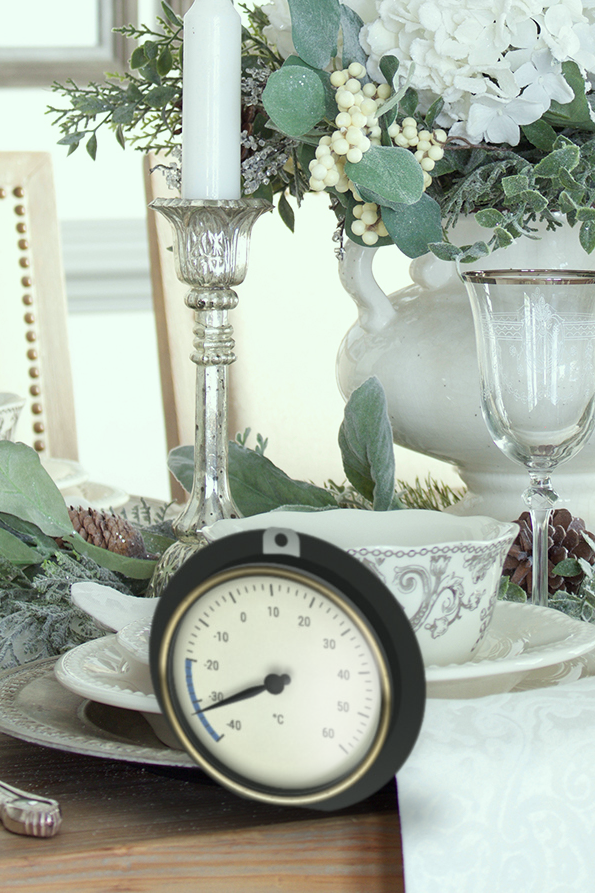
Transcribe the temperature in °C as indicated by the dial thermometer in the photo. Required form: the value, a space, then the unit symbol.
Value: -32 °C
